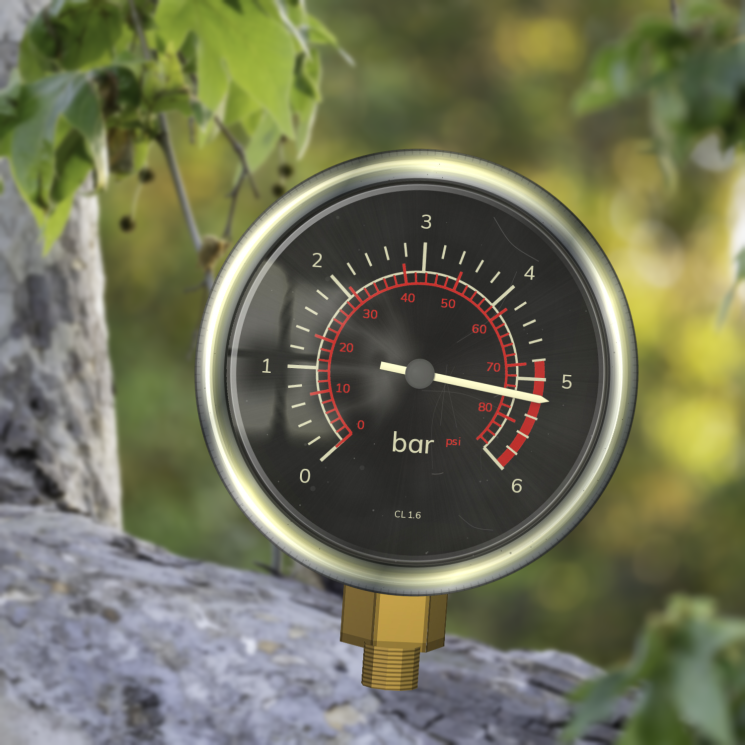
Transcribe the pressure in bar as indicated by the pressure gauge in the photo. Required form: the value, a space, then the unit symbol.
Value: 5.2 bar
